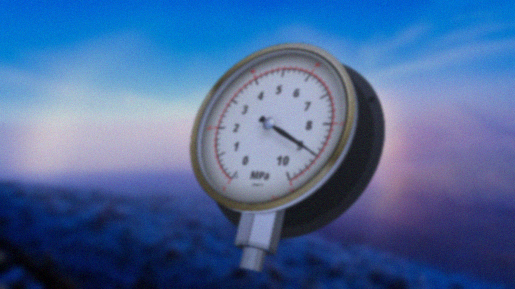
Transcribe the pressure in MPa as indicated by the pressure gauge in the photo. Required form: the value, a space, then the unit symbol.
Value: 9 MPa
